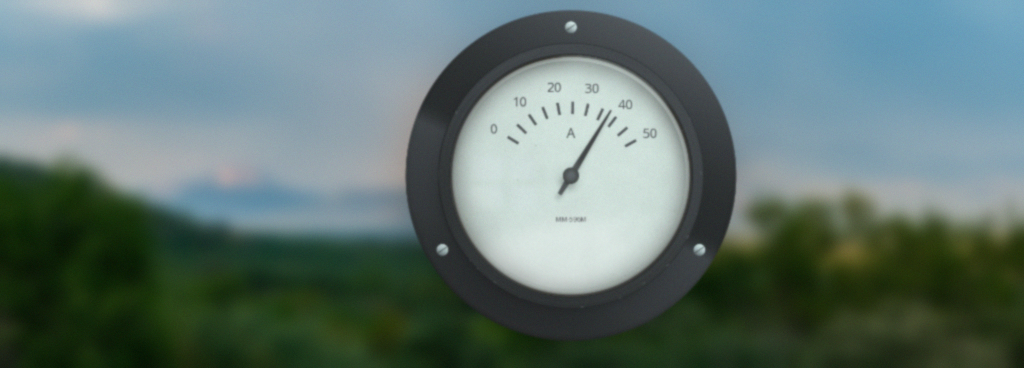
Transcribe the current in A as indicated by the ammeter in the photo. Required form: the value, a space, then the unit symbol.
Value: 37.5 A
